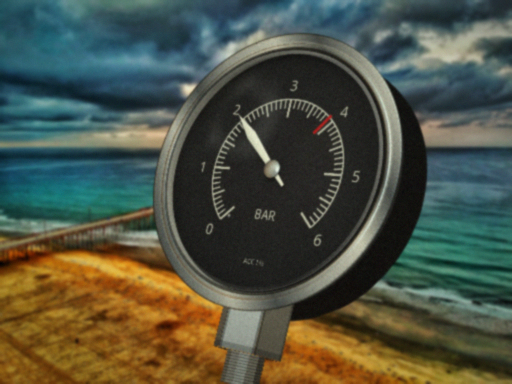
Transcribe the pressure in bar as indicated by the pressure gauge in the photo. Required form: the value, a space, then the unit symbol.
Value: 2 bar
